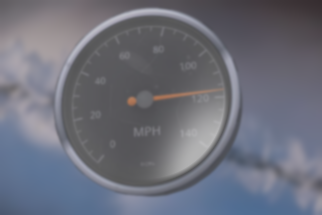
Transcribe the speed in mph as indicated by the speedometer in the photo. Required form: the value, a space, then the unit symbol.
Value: 117.5 mph
